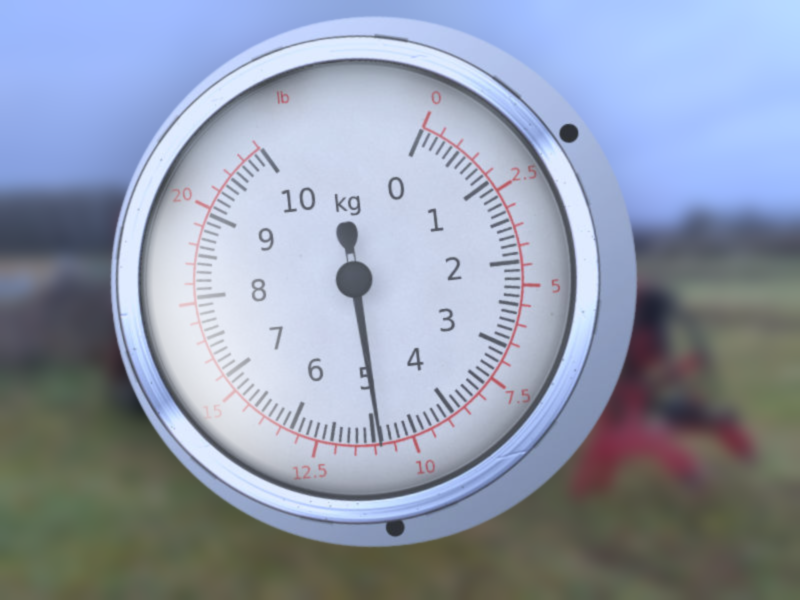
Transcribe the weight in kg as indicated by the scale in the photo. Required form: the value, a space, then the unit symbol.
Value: 4.9 kg
